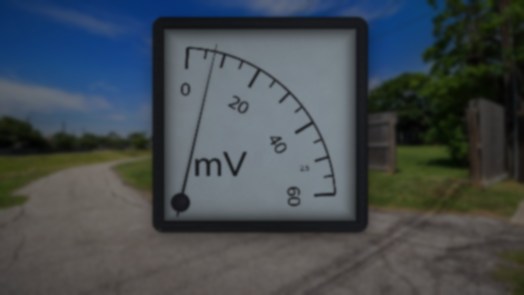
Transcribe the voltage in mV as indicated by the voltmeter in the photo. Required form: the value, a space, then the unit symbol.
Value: 7.5 mV
